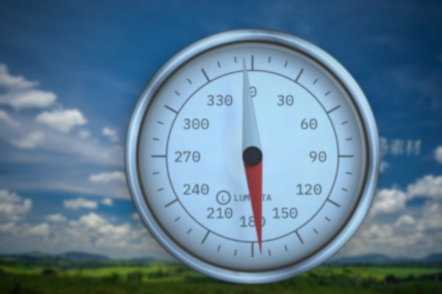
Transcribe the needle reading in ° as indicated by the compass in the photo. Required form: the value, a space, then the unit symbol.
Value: 175 °
